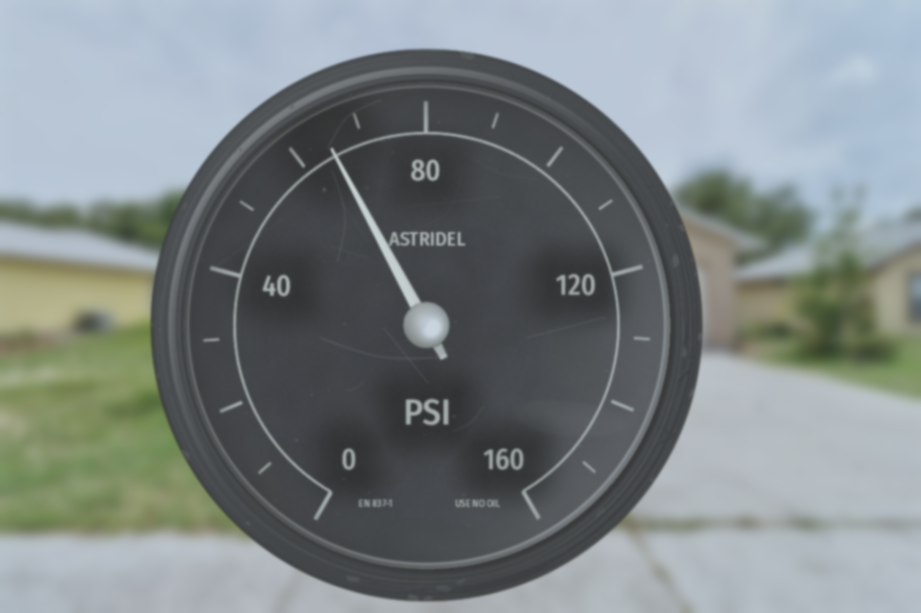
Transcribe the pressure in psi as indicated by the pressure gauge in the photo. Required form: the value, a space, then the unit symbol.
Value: 65 psi
